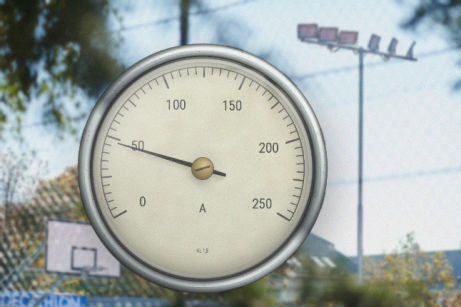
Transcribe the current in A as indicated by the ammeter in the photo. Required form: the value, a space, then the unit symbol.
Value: 47.5 A
